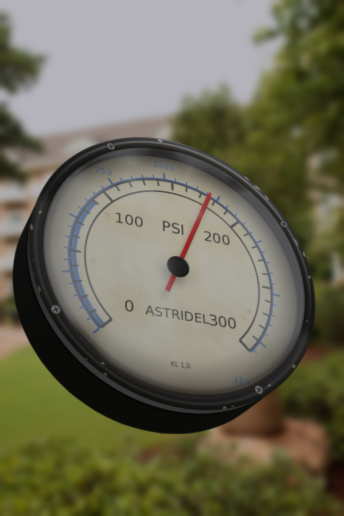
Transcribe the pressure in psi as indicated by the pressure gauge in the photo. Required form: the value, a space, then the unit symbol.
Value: 175 psi
